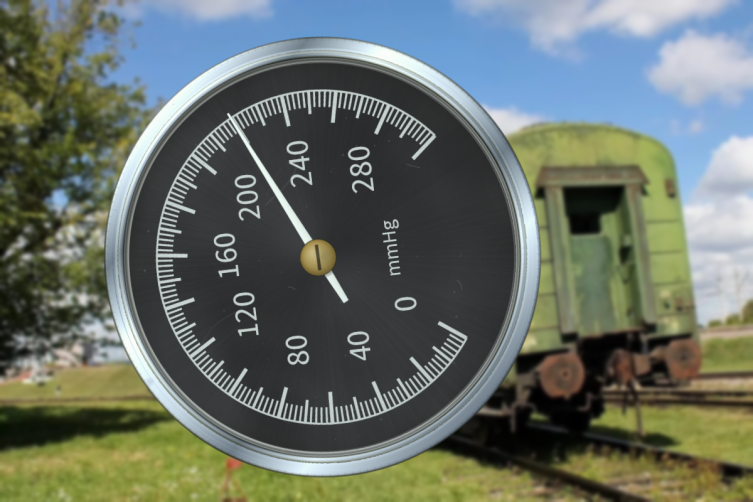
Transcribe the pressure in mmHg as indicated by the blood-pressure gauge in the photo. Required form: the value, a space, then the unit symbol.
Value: 220 mmHg
